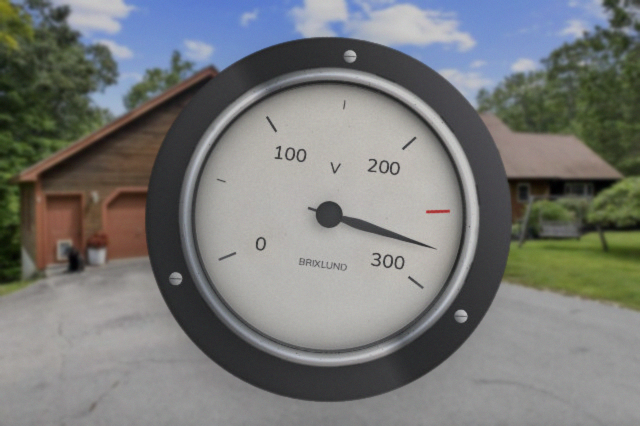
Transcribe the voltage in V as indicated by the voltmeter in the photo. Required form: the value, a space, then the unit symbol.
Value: 275 V
